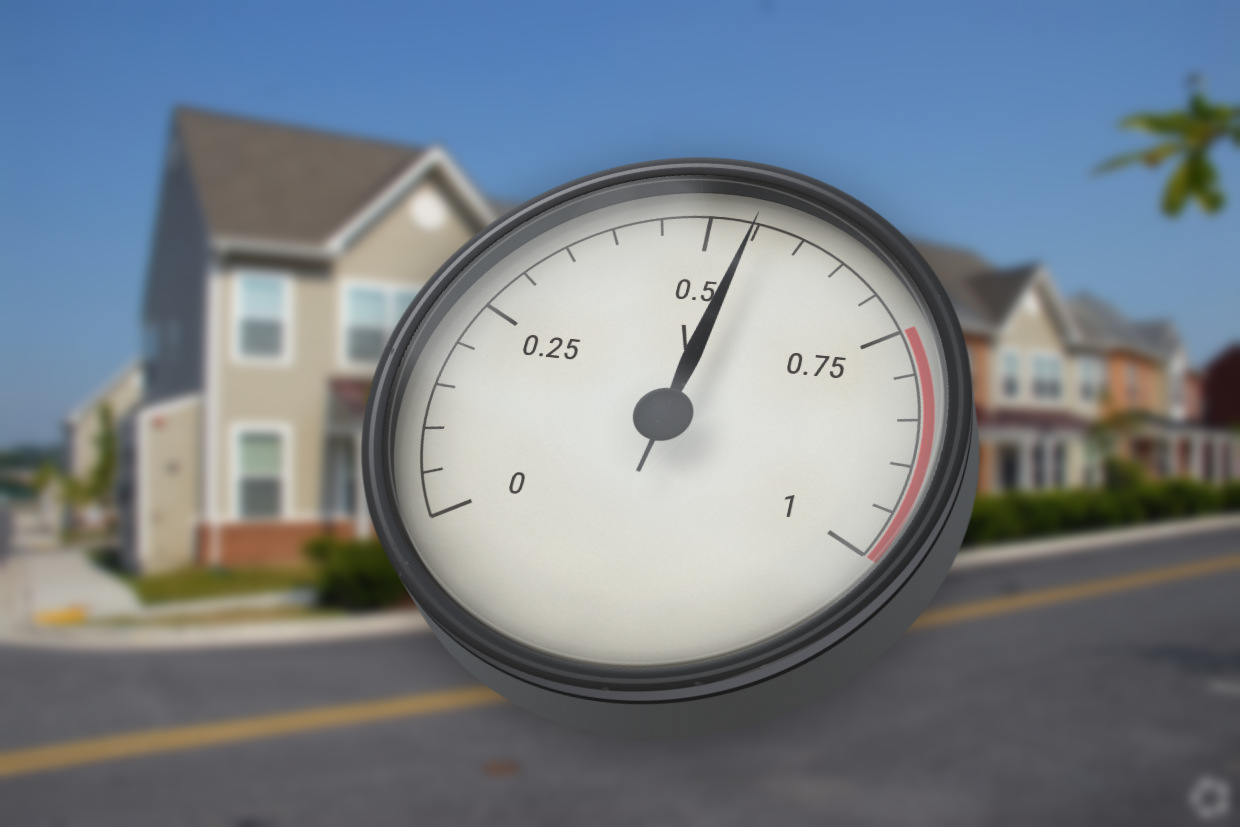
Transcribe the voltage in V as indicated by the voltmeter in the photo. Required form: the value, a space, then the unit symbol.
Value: 0.55 V
